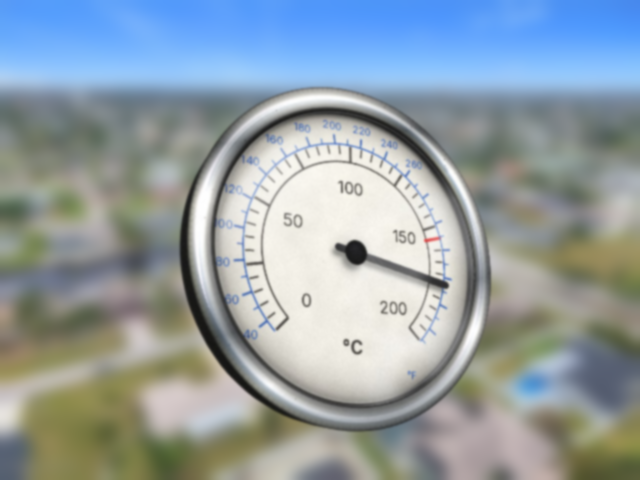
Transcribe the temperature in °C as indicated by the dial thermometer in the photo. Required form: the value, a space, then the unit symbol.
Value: 175 °C
